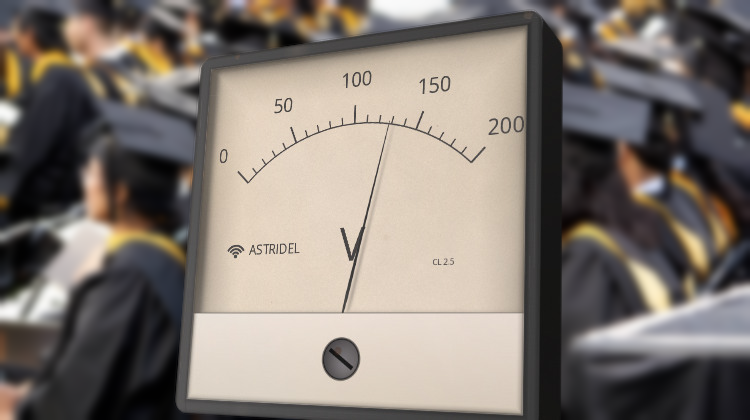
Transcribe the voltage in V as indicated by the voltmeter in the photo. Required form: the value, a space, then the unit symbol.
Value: 130 V
